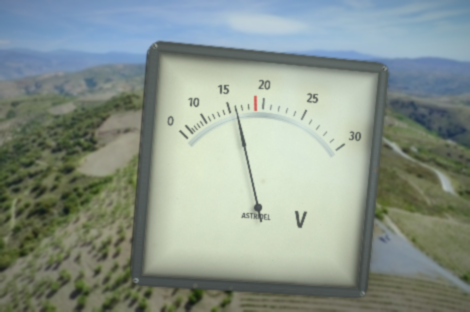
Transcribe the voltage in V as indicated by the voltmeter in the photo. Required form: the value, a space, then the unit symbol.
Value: 16 V
